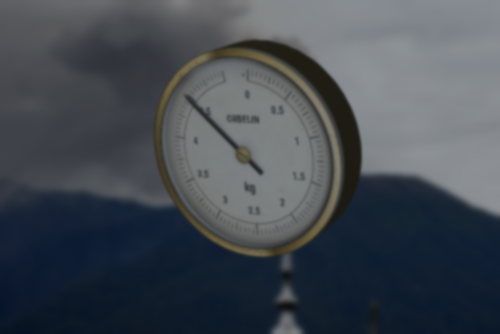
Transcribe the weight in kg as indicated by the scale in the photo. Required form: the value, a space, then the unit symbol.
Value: 4.5 kg
